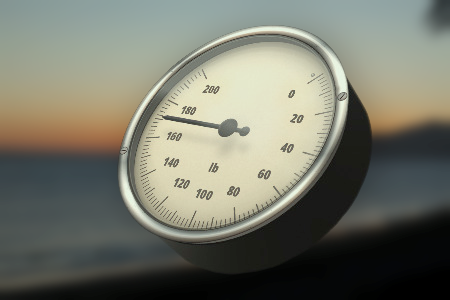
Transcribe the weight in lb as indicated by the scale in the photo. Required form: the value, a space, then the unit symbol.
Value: 170 lb
